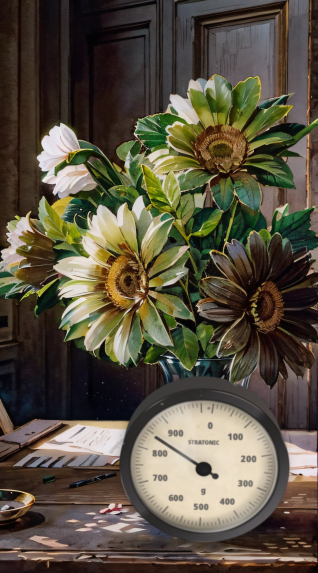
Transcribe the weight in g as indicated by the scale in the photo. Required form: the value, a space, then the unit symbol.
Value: 850 g
